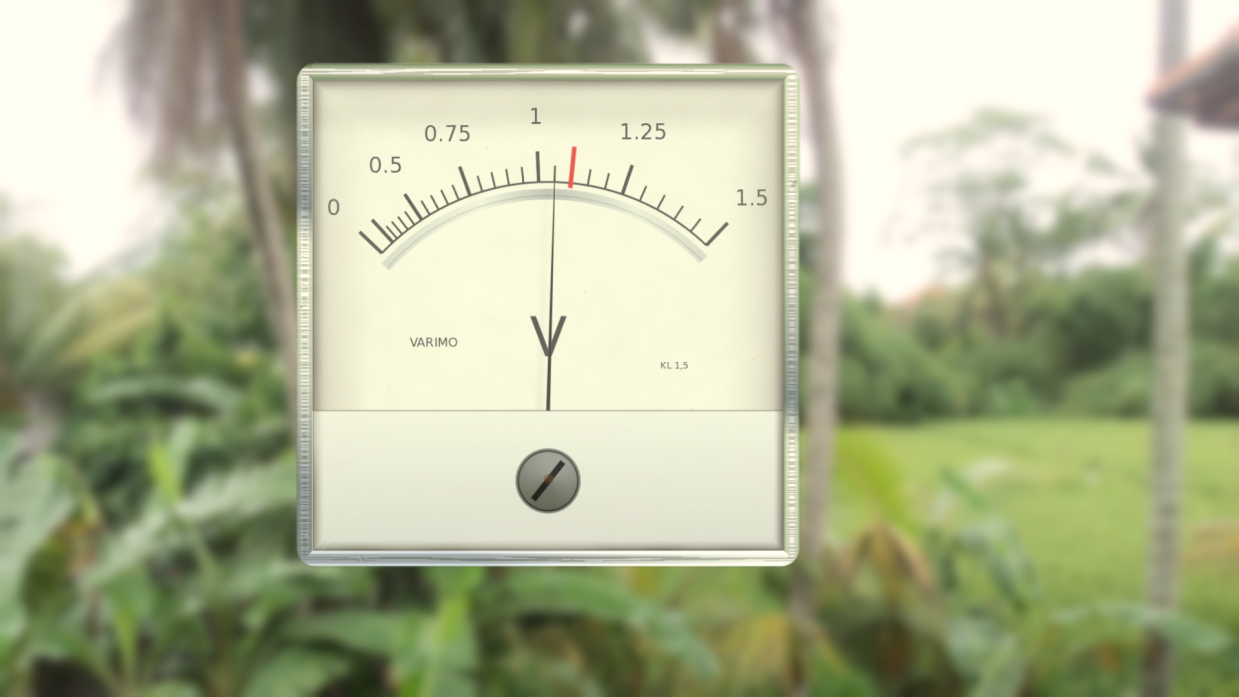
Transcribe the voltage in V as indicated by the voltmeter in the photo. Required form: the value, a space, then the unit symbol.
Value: 1.05 V
